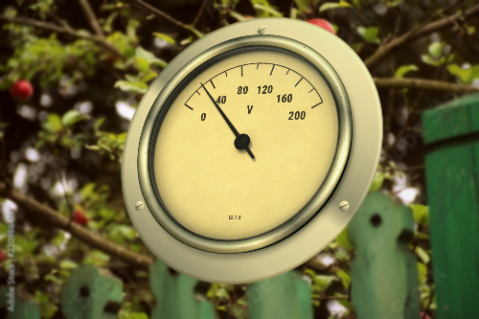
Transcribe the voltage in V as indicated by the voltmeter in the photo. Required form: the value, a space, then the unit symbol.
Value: 30 V
